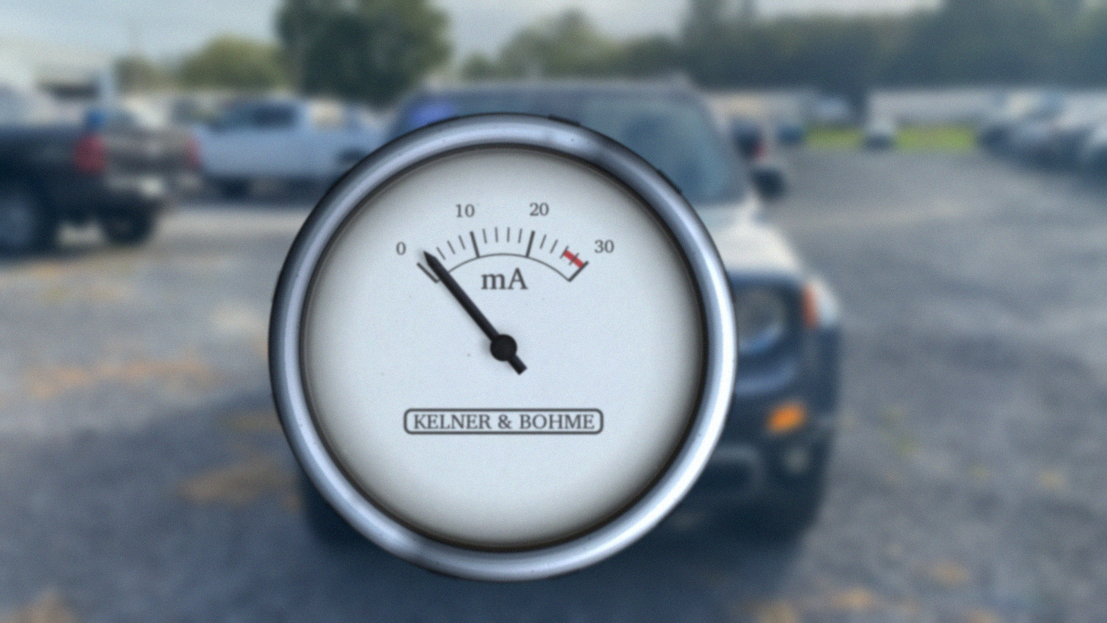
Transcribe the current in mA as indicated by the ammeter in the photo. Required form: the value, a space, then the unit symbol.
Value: 2 mA
